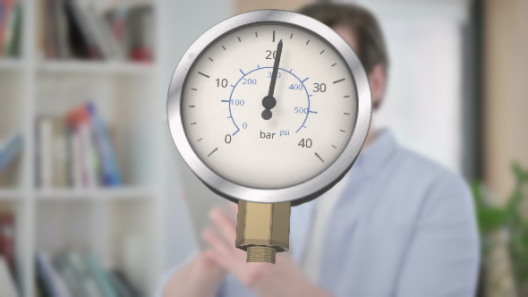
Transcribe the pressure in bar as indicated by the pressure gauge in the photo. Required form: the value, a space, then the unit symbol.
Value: 21 bar
